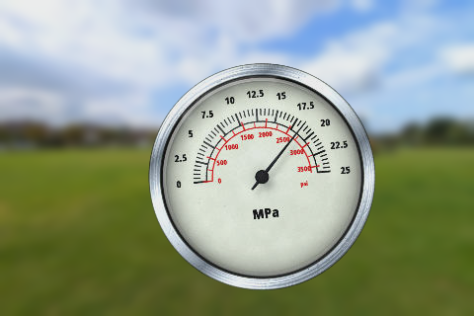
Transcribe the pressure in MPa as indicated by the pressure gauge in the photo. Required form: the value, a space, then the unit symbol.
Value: 18.5 MPa
